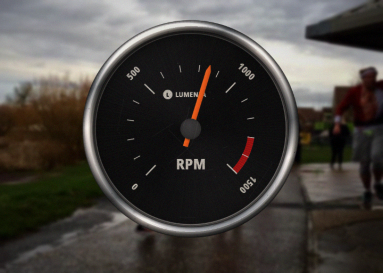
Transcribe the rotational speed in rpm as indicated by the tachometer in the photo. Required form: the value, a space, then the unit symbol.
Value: 850 rpm
